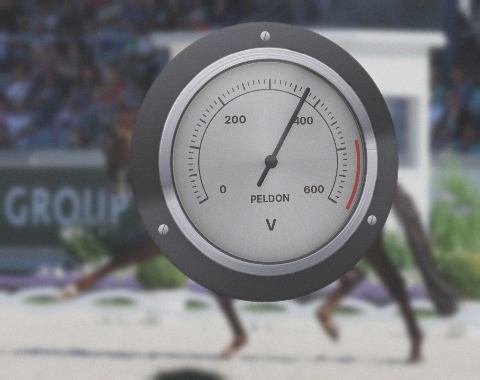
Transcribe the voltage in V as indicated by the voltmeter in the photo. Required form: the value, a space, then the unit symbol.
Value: 370 V
